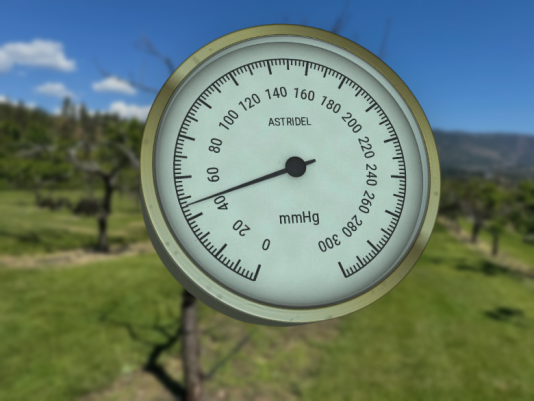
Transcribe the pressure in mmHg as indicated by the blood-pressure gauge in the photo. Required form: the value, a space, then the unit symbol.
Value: 46 mmHg
